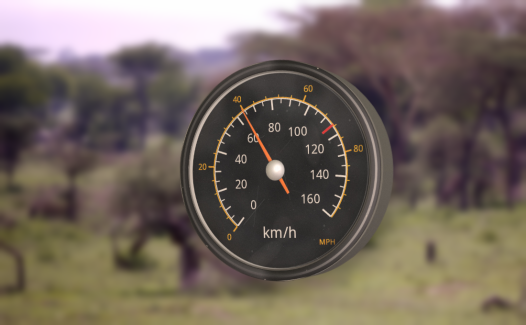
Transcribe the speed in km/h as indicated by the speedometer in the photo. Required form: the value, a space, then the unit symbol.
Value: 65 km/h
